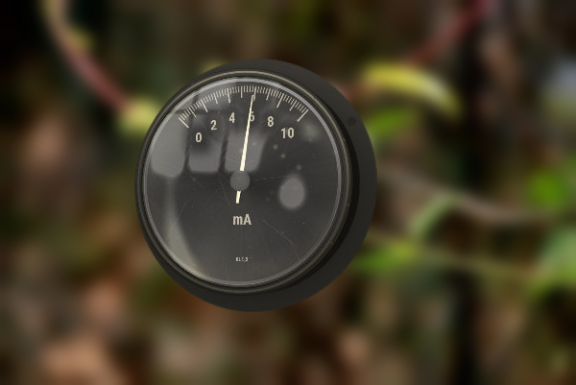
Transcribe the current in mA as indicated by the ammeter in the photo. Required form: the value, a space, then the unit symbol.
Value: 6 mA
